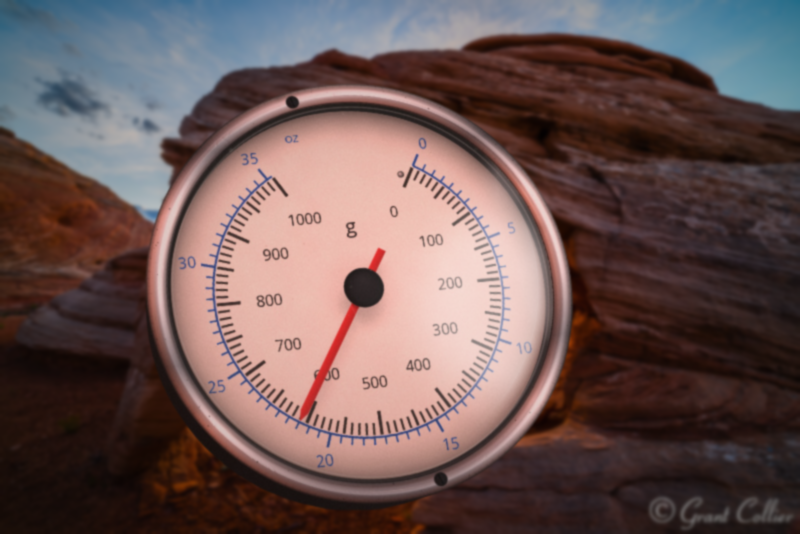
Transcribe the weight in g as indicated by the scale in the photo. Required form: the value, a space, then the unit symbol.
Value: 610 g
